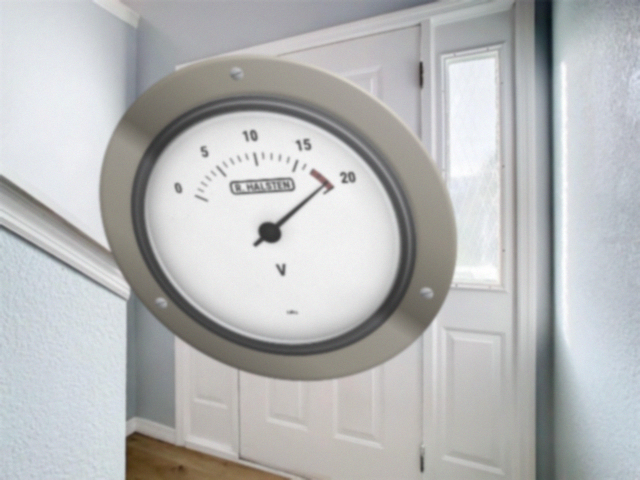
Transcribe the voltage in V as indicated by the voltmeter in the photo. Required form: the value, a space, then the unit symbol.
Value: 19 V
